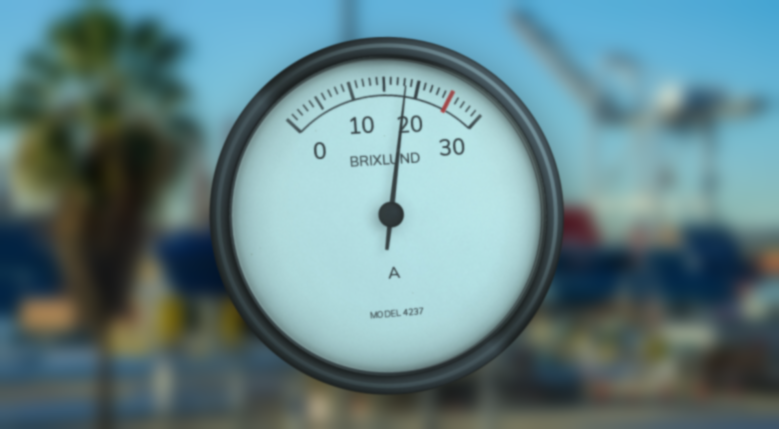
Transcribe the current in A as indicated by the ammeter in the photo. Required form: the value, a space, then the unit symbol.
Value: 18 A
